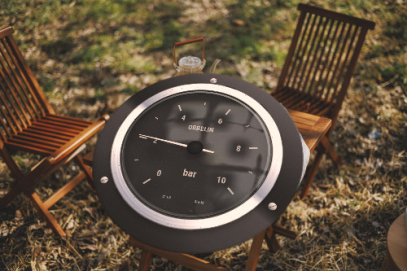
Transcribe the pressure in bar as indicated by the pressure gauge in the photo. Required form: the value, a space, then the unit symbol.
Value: 2 bar
